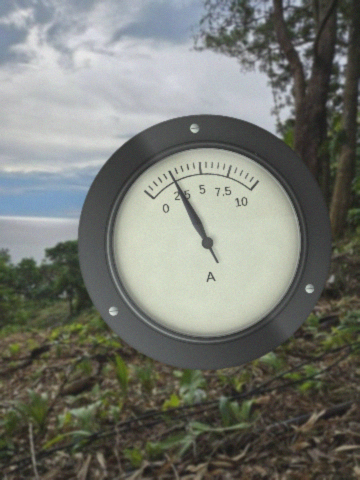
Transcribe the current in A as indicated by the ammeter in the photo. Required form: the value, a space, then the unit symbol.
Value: 2.5 A
